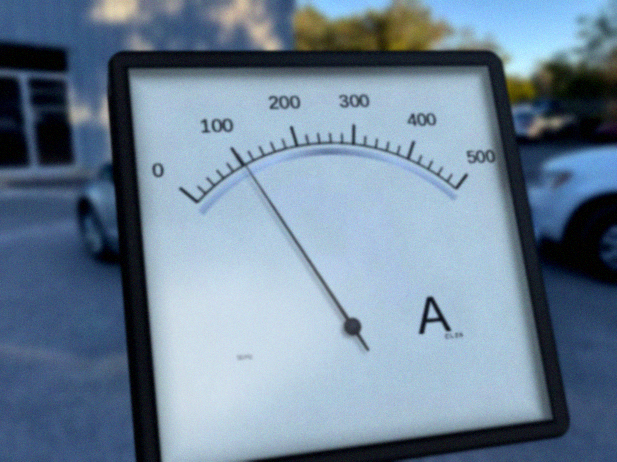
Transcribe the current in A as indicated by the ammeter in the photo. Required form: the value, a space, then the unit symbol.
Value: 100 A
